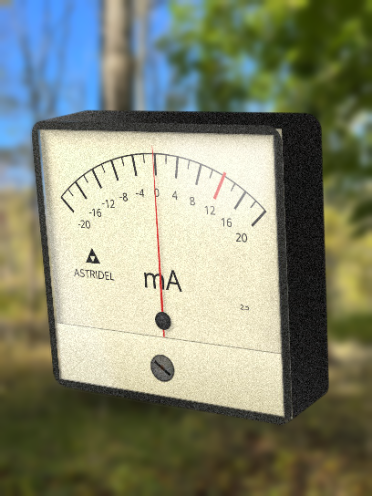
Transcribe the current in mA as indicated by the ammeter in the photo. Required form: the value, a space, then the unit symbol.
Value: 0 mA
